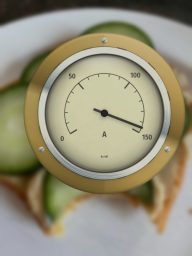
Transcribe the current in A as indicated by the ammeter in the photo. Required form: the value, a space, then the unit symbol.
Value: 145 A
